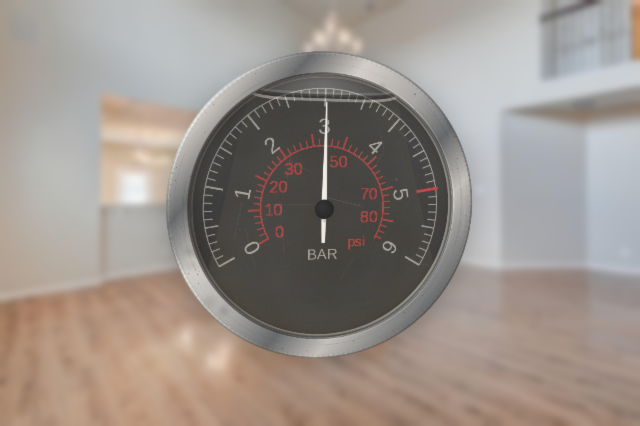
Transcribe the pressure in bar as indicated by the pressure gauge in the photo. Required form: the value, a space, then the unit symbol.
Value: 3 bar
